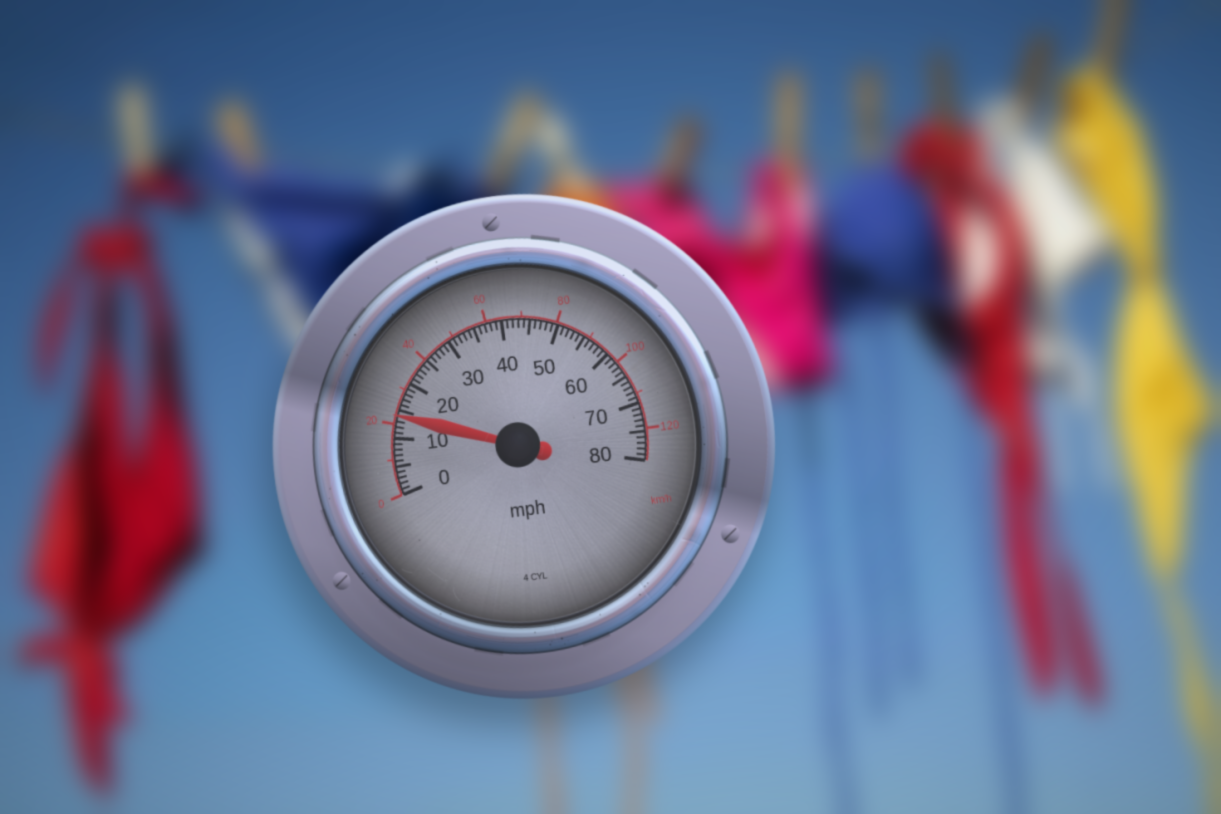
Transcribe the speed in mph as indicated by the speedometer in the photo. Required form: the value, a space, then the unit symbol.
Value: 14 mph
